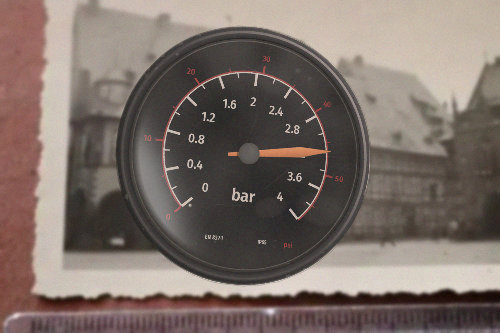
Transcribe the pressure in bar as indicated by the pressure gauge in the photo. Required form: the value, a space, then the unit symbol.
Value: 3.2 bar
